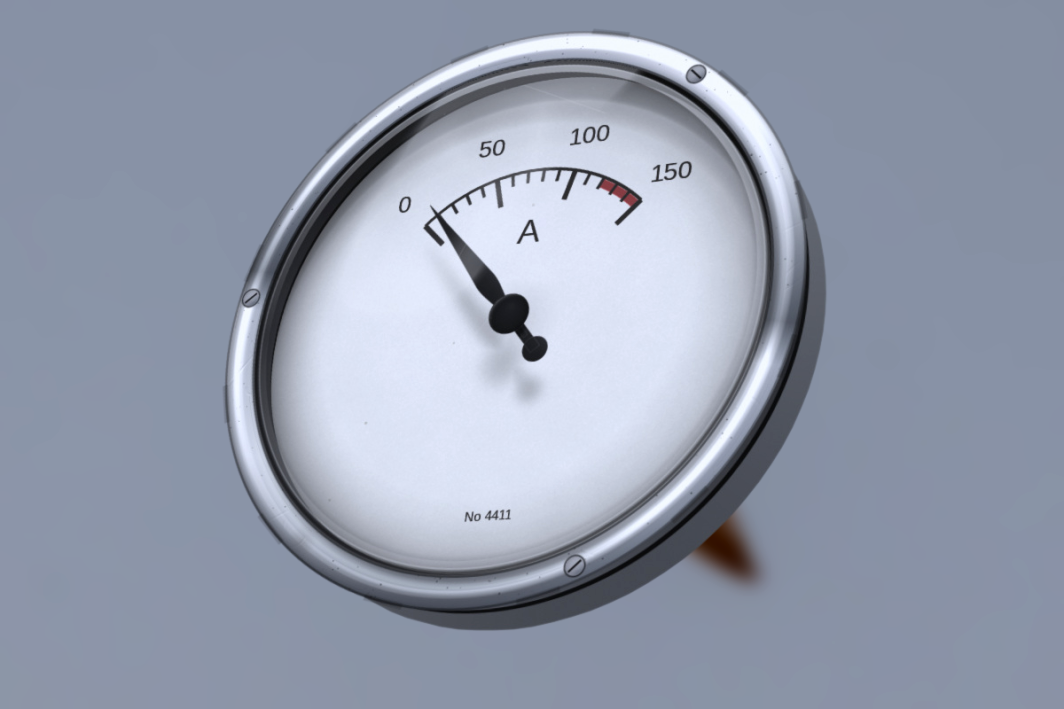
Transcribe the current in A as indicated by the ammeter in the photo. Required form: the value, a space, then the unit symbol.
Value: 10 A
